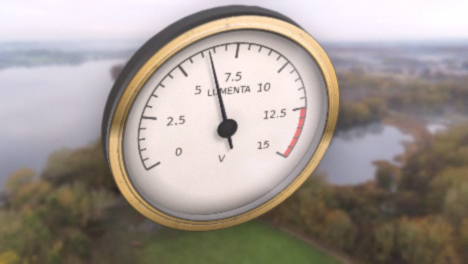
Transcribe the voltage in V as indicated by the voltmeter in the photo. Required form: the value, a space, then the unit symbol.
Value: 6.25 V
